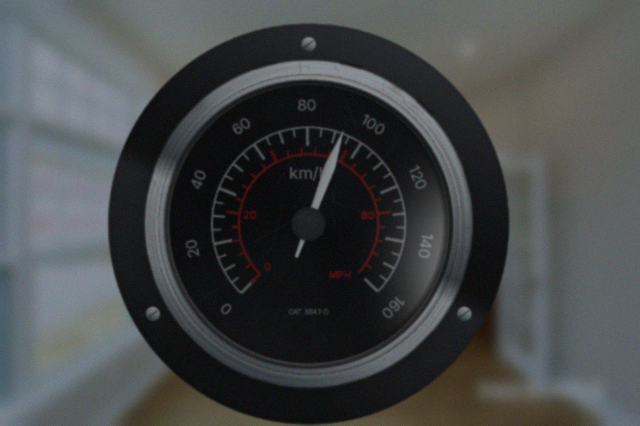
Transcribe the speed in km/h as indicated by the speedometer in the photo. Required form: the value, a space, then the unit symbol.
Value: 92.5 km/h
